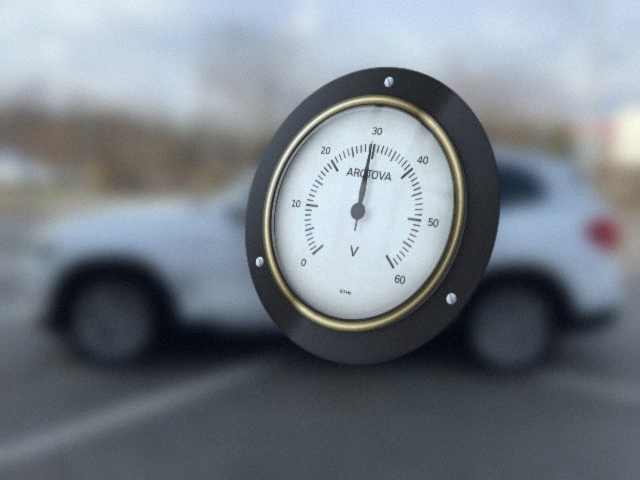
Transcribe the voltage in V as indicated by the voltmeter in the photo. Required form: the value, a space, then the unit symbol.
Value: 30 V
